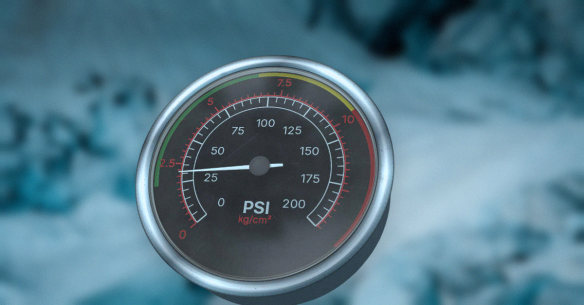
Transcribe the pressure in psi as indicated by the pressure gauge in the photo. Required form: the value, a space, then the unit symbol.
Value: 30 psi
